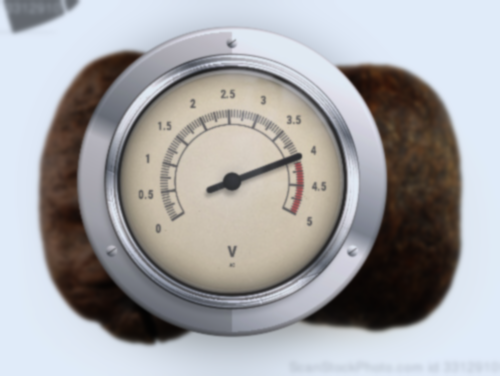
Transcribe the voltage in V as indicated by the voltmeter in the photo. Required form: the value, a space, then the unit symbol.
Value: 4 V
